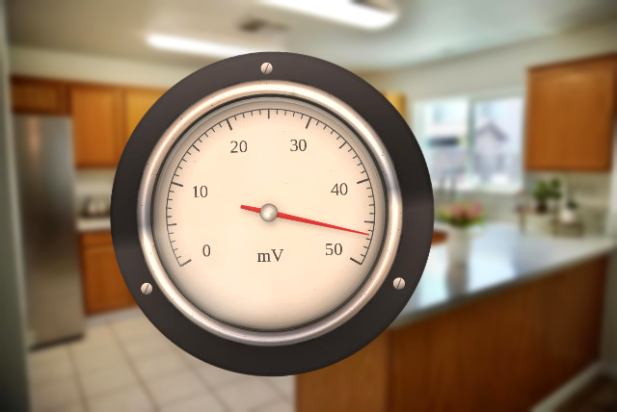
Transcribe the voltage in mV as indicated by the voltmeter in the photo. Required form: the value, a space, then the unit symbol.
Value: 46.5 mV
